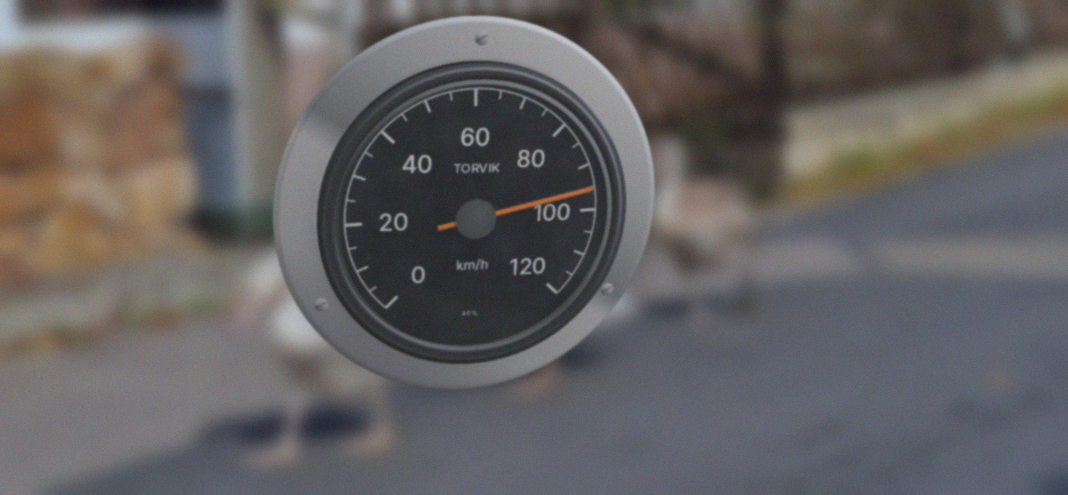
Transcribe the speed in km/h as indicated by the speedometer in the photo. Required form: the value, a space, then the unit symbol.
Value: 95 km/h
